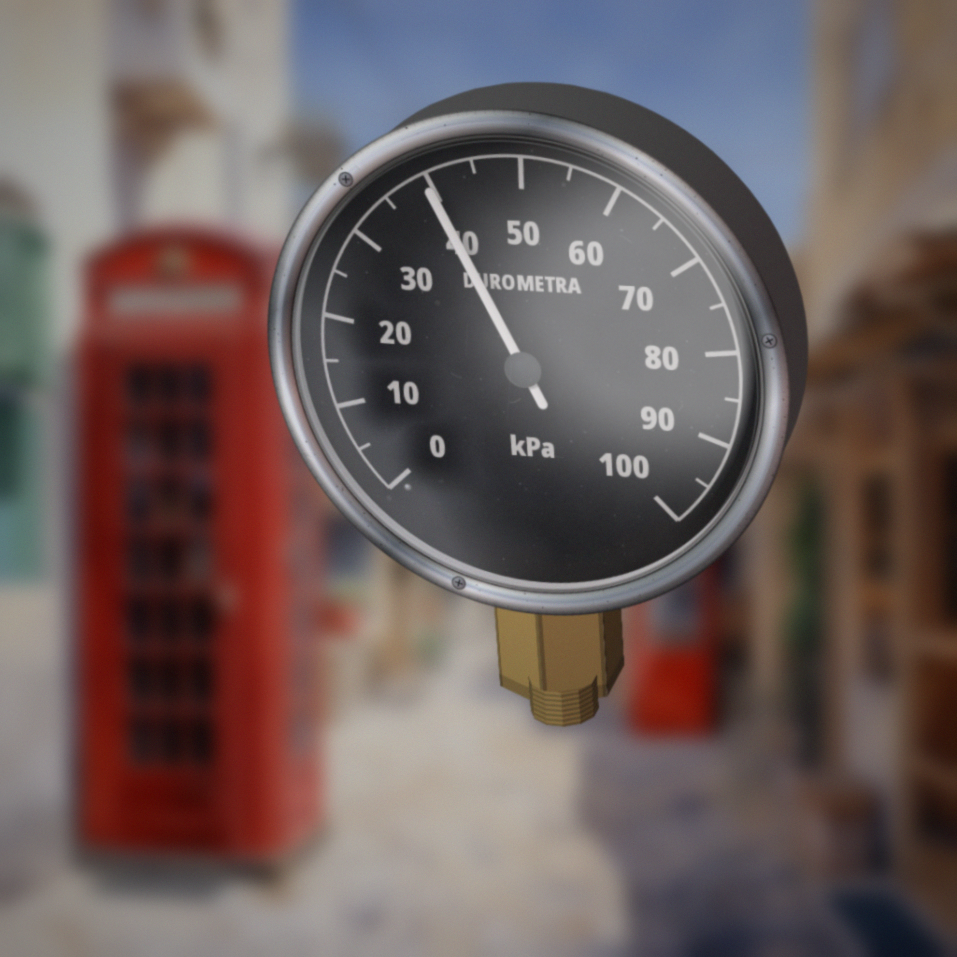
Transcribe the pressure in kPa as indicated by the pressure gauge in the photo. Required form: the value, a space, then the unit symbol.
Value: 40 kPa
